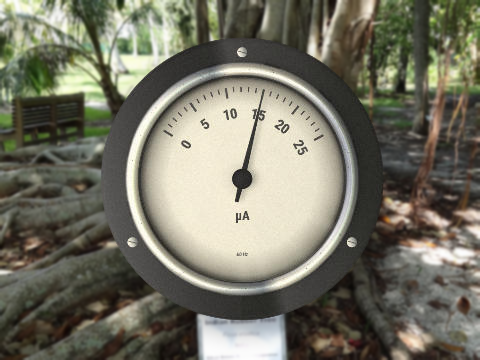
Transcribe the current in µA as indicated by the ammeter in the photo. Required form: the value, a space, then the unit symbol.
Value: 15 µA
